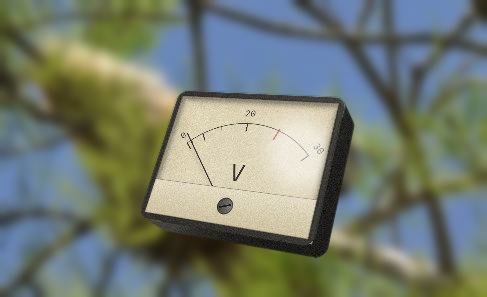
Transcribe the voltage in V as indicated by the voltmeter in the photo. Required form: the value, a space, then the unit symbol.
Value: 5 V
